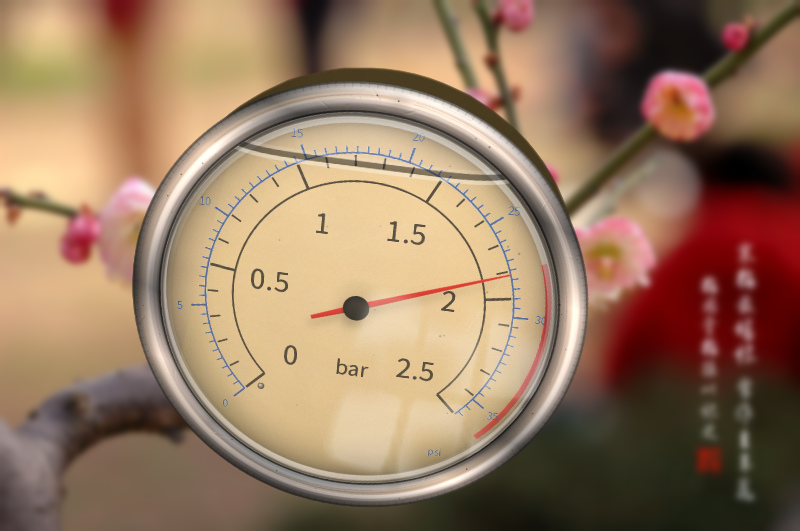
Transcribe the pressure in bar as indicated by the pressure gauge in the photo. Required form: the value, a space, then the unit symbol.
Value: 1.9 bar
